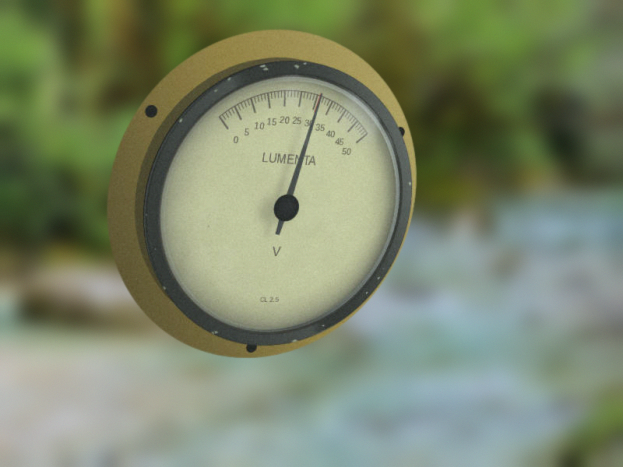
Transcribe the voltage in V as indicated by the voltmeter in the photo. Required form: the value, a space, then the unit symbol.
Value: 30 V
